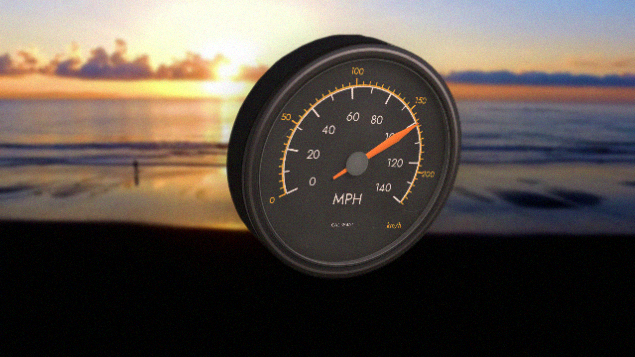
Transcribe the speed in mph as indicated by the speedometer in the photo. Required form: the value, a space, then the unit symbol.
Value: 100 mph
